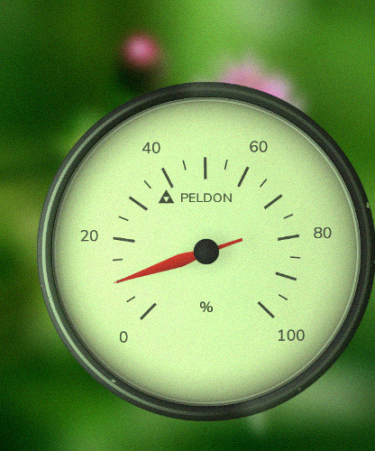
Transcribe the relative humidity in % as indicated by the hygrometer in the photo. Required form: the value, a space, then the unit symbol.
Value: 10 %
